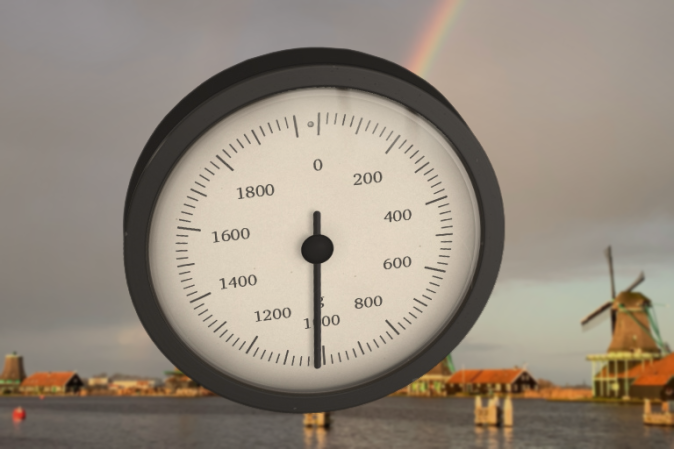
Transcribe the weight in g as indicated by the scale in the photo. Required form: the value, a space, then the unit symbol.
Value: 1020 g
